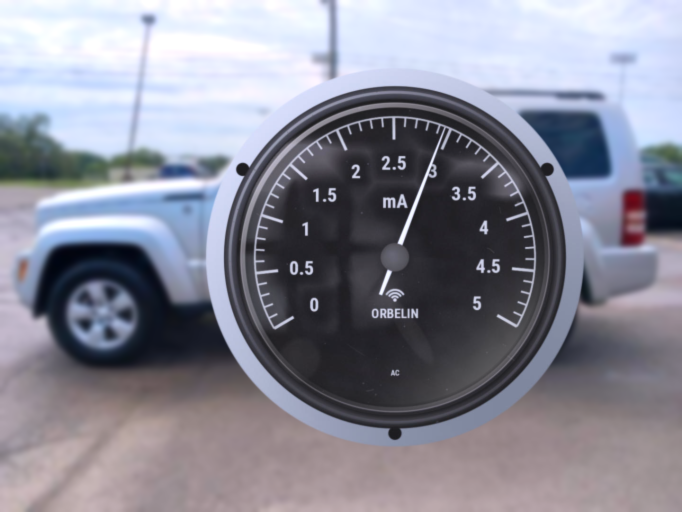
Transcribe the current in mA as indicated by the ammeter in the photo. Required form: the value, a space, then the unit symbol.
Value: 2.95 mA
